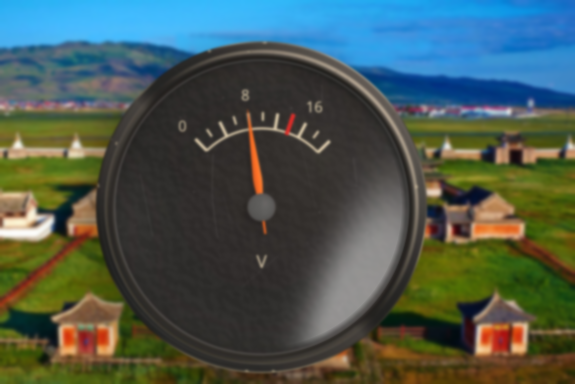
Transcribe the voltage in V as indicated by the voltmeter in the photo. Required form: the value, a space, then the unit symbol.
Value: 8 V
